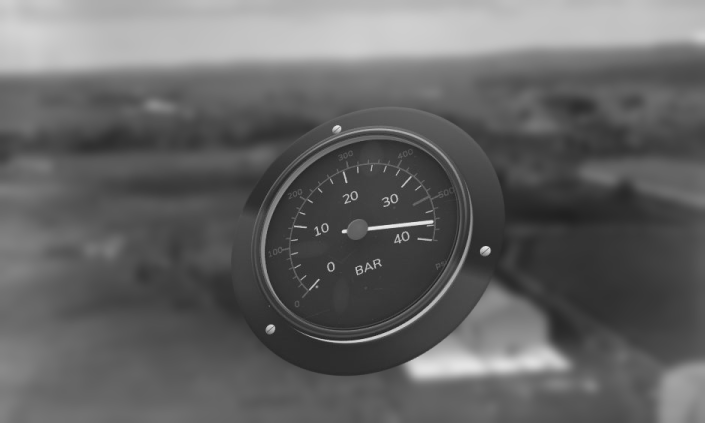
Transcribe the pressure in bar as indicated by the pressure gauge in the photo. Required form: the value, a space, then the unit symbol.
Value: 38 bar
